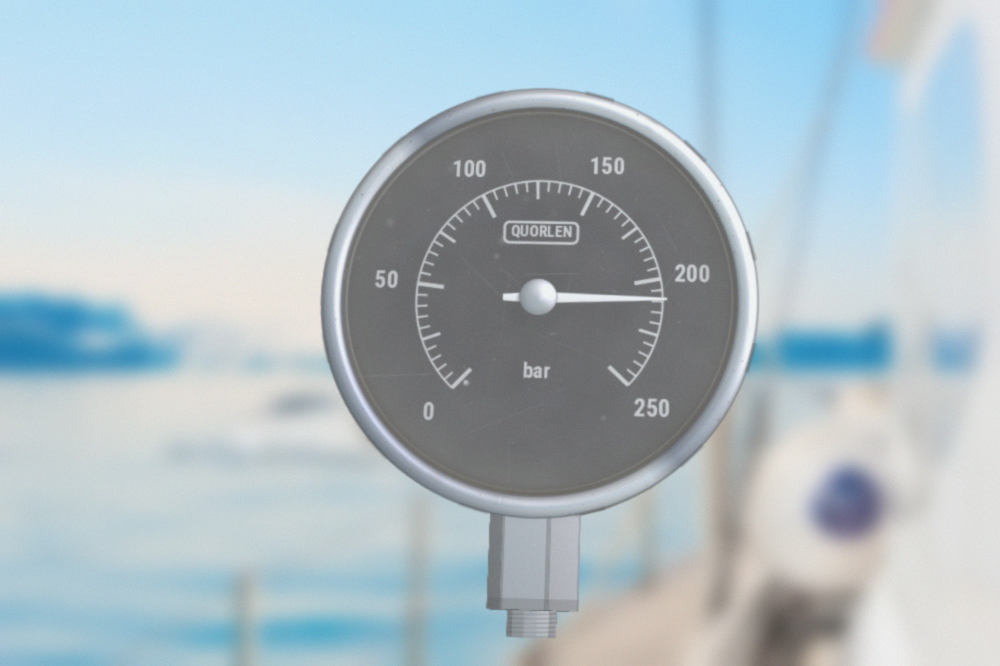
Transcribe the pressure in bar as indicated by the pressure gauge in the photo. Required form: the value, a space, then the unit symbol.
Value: 210 bar
